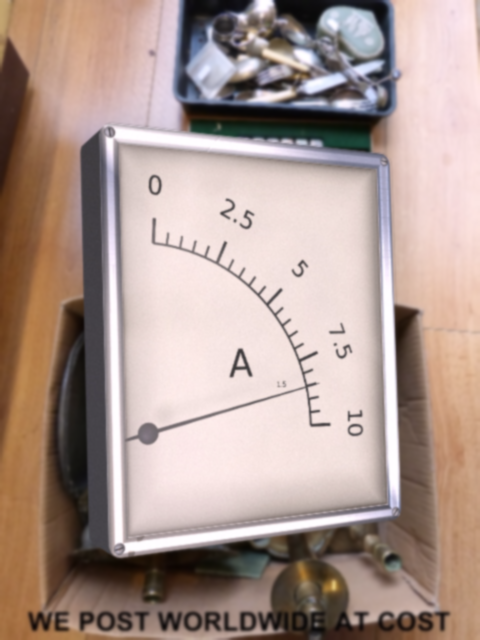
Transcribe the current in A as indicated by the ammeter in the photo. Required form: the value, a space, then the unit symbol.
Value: 8.5 A
